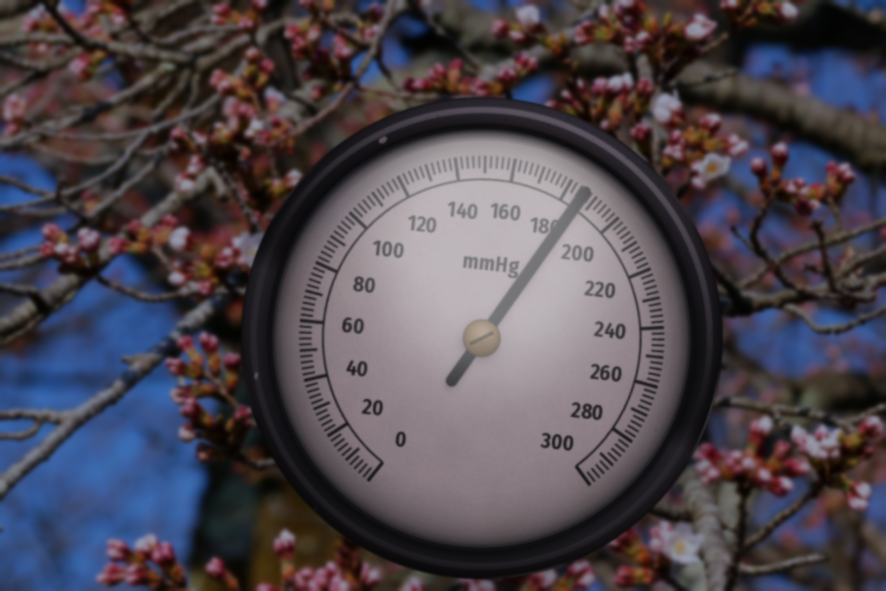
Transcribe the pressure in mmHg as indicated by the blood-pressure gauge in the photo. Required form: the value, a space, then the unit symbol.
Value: 186 mmHg
